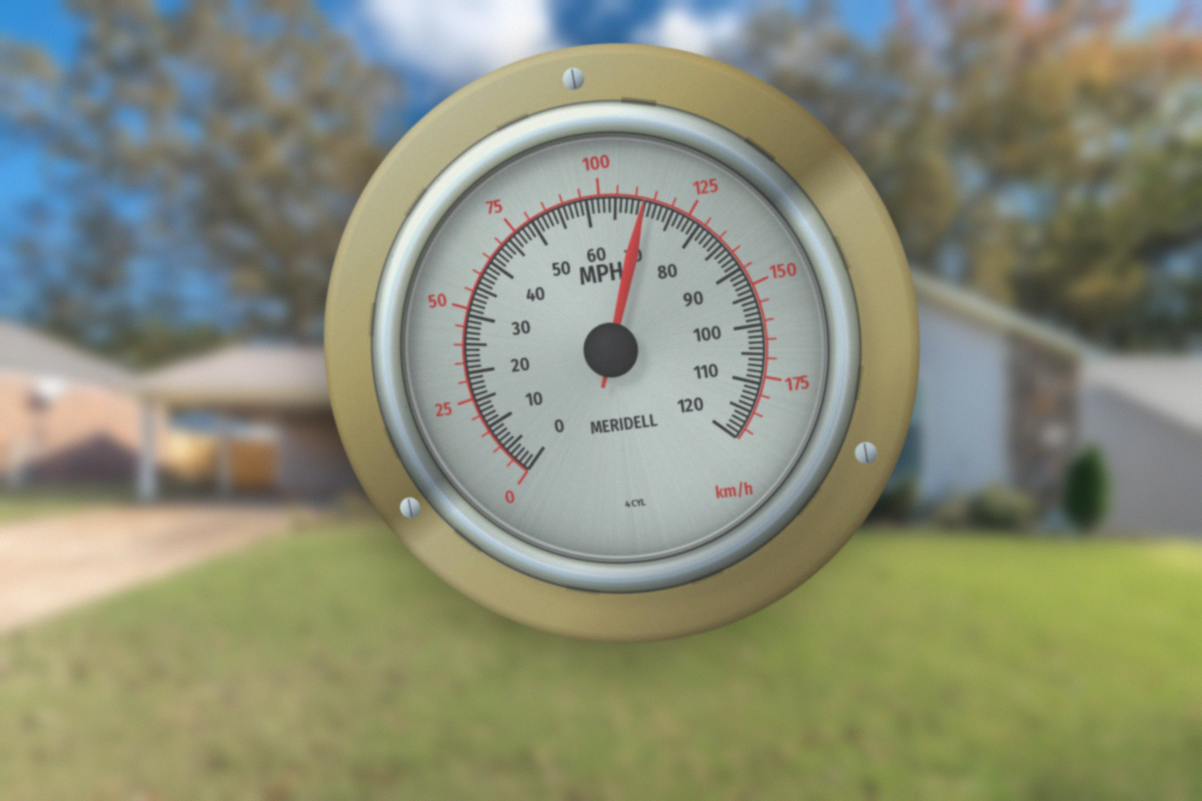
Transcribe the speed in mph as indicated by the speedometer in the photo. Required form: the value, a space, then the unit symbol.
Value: 70 mph
